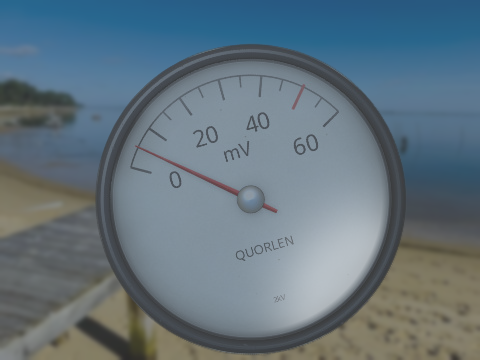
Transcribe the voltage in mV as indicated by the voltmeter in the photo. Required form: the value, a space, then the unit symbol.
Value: 5 mV
